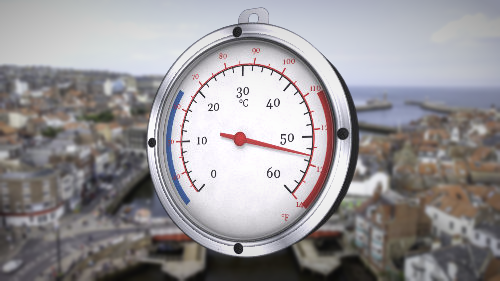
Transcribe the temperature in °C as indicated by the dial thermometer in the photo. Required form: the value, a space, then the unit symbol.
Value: 53 °C
